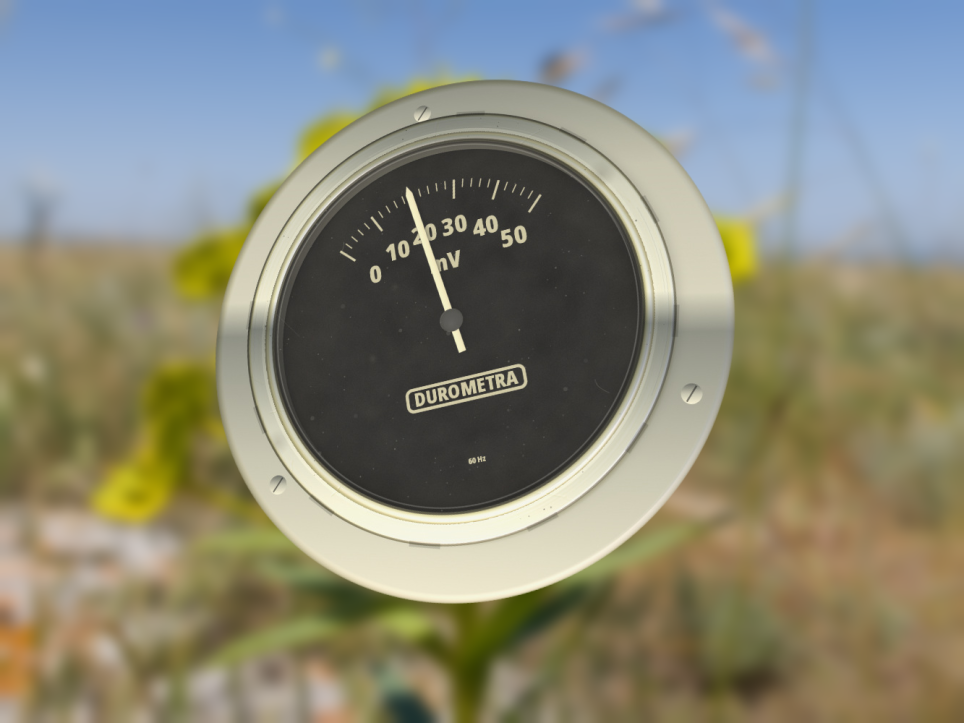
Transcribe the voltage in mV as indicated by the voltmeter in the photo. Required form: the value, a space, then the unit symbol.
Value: 20 mV
